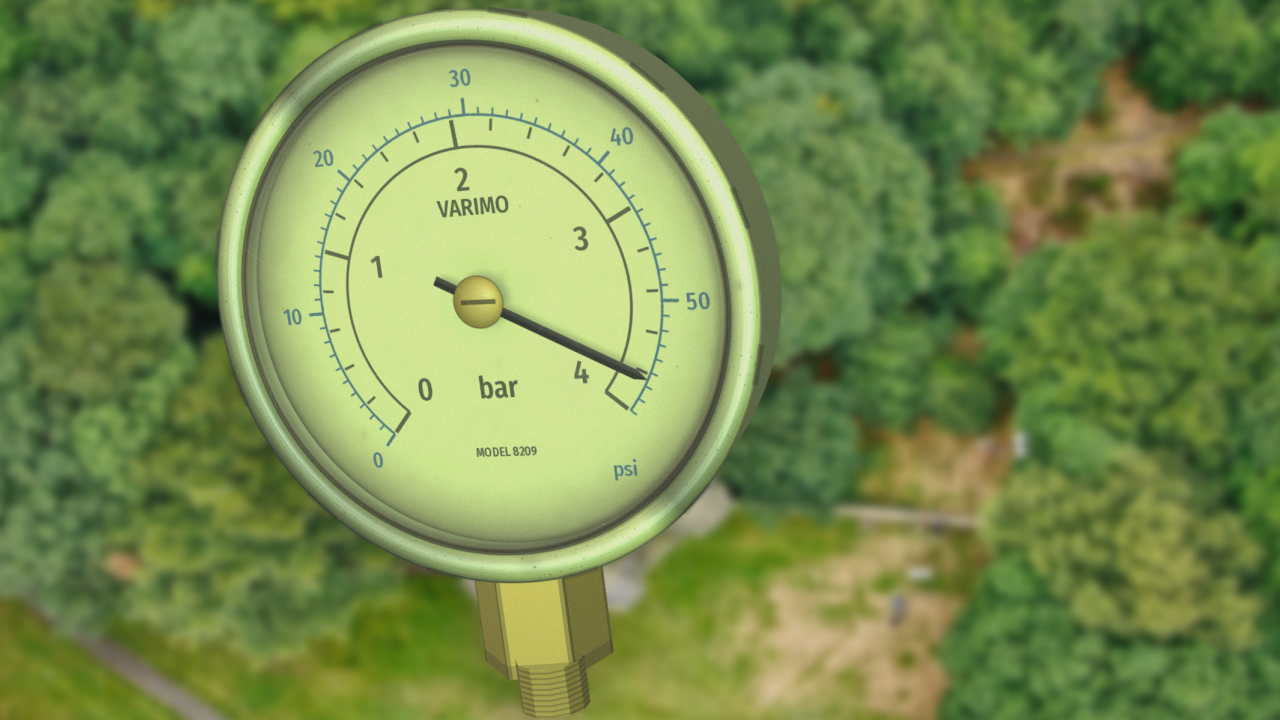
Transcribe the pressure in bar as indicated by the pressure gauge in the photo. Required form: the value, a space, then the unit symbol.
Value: 3.8 bar
